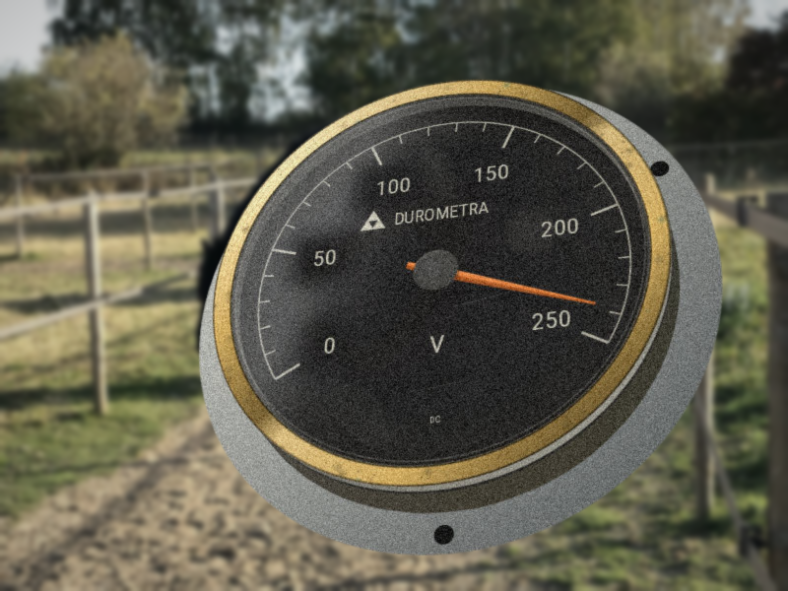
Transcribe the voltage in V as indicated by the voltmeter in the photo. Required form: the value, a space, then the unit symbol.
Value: 240 V
